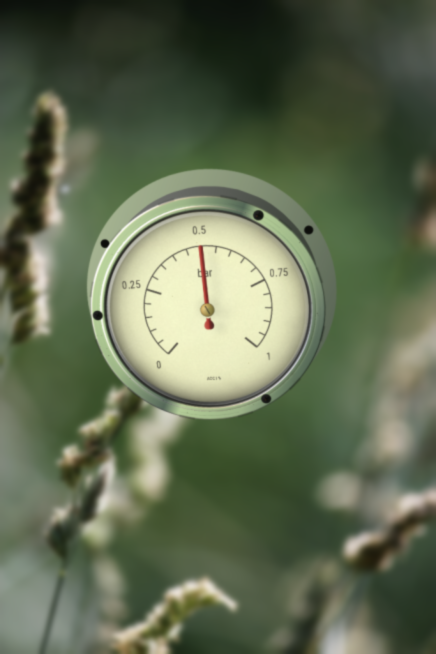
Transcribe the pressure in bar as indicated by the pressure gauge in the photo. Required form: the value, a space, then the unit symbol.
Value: 0.5 bar
